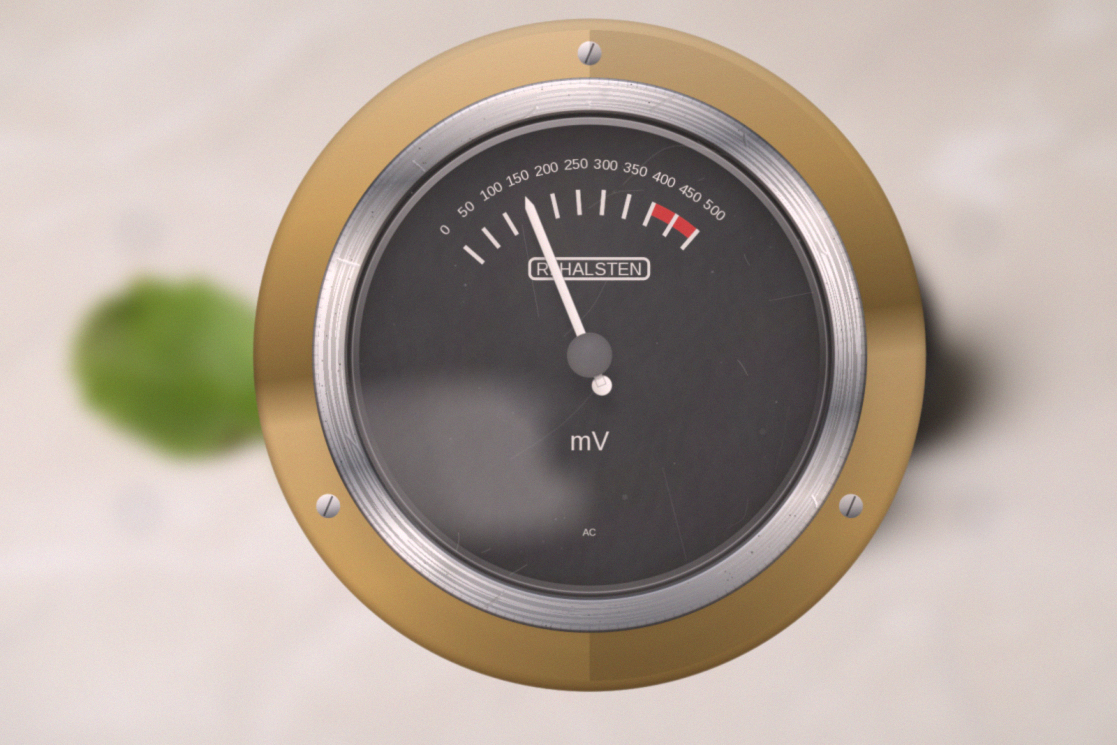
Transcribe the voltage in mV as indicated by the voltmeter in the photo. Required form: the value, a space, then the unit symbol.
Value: 150 mV
